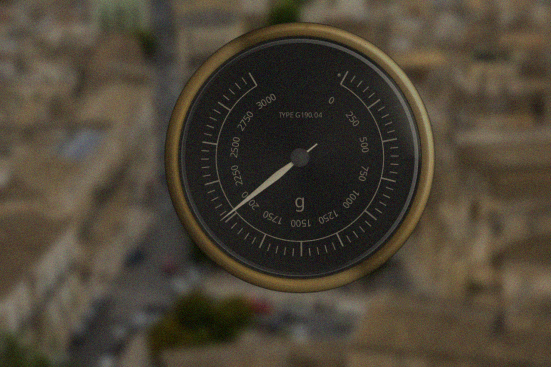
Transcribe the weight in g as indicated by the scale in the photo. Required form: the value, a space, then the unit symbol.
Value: 2025 g
